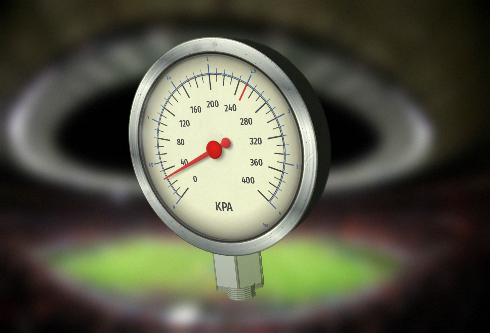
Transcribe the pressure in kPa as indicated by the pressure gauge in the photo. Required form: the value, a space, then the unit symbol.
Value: 30 kPa
